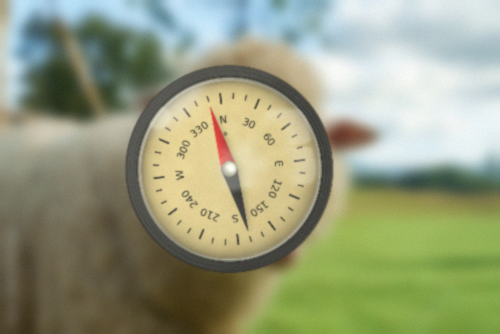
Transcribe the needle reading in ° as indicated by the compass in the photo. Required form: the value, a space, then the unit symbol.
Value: 350 °
